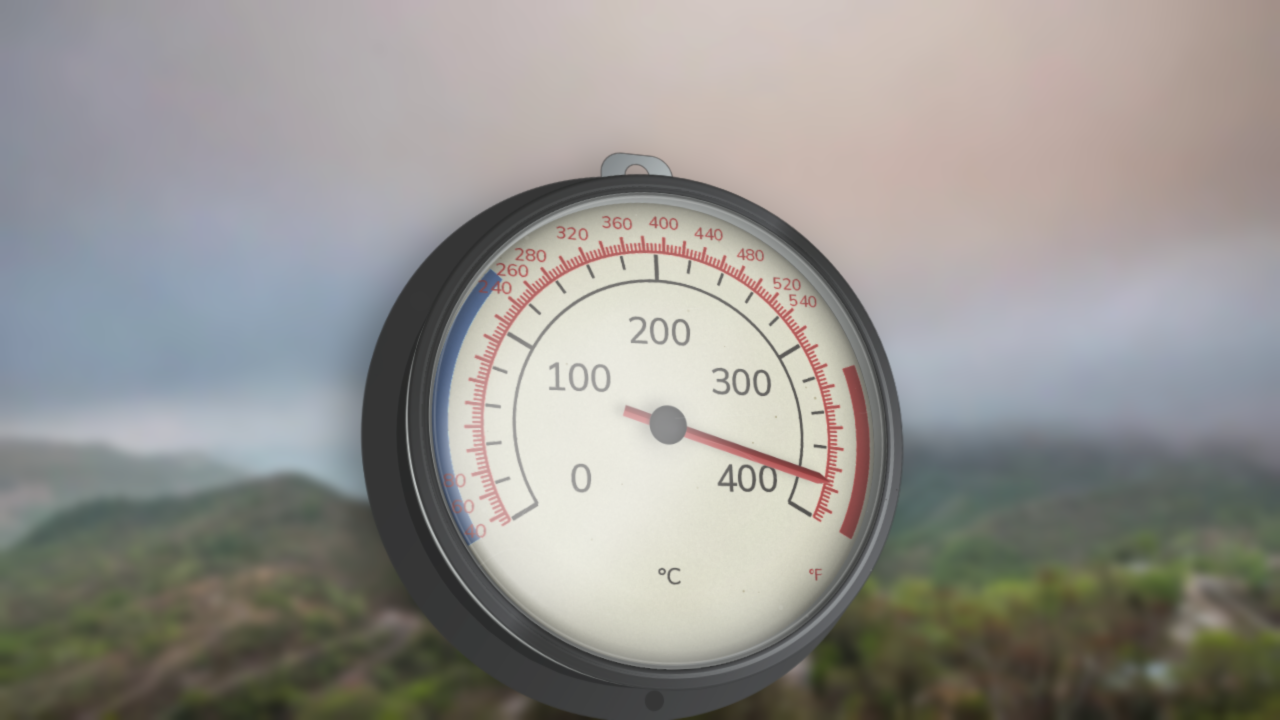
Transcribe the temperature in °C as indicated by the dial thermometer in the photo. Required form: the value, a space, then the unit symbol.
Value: 380 °C
